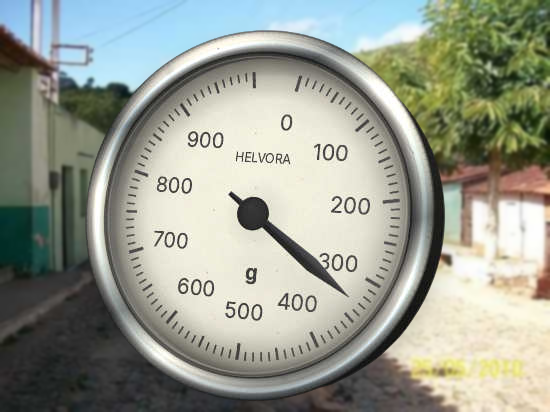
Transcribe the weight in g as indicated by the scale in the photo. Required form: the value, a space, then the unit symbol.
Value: 330 g
